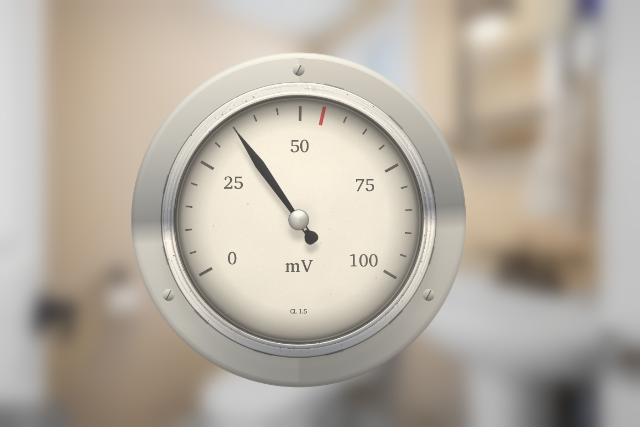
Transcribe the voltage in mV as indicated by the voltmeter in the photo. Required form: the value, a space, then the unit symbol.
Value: 35 mV
